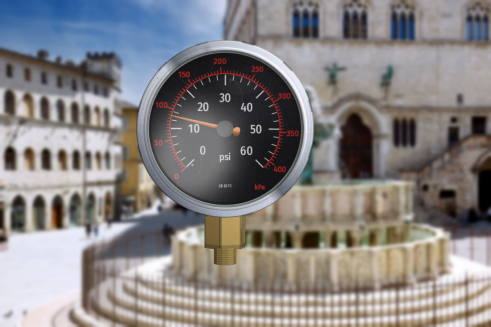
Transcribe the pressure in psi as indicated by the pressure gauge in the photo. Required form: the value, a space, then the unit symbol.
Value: 13 psi
